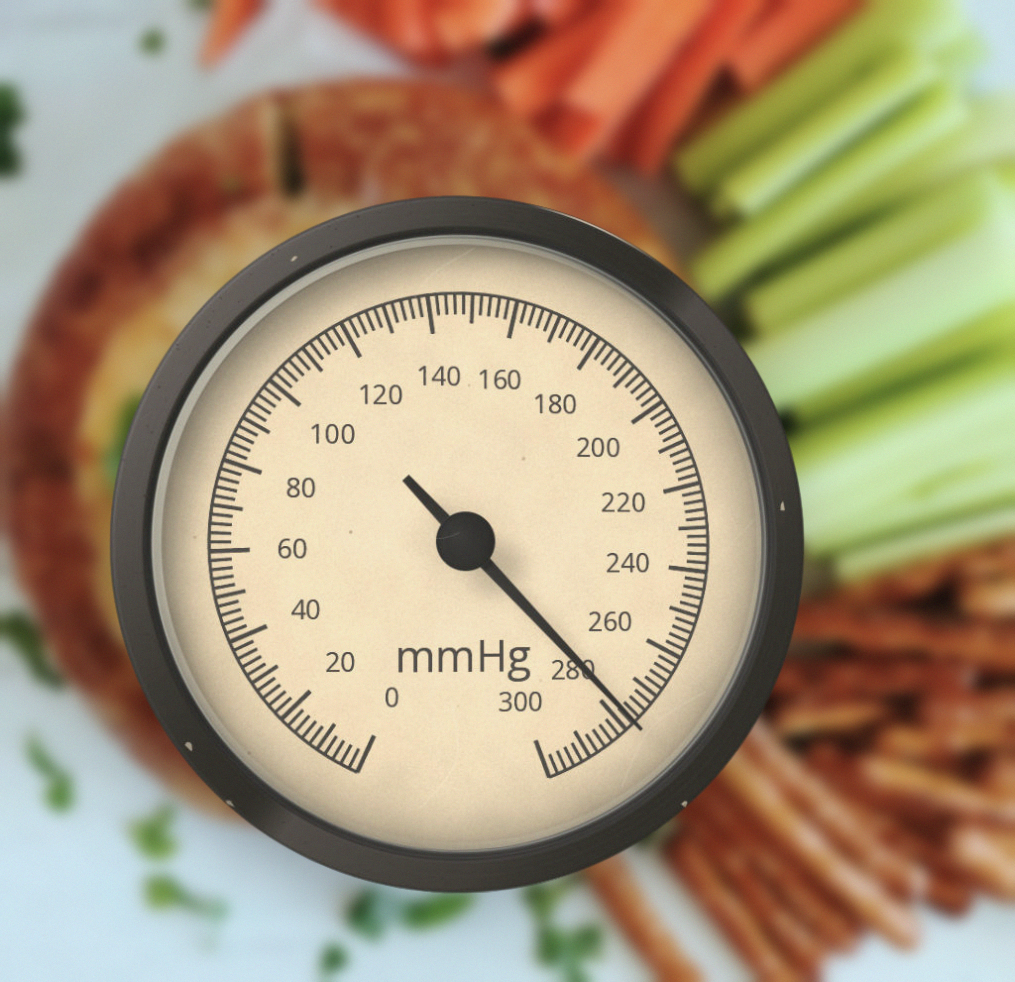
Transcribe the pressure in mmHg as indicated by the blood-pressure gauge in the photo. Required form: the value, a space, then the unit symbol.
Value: 278 mmHg
